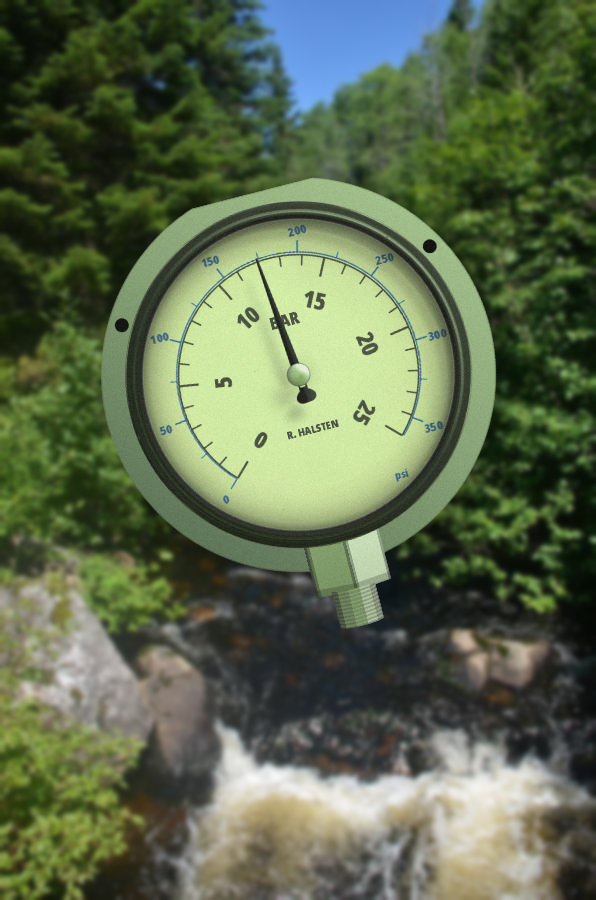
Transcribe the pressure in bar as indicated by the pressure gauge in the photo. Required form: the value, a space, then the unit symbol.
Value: 12 bar
